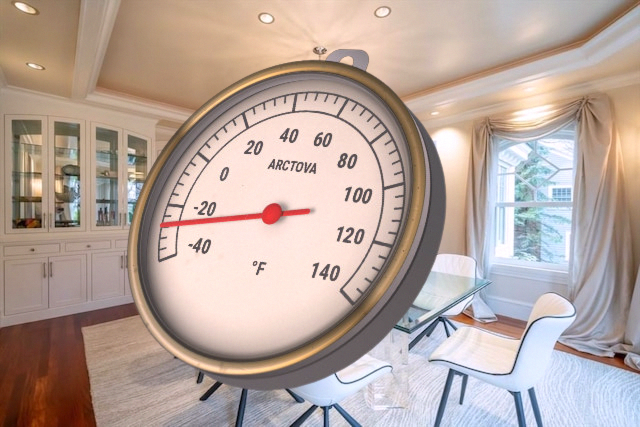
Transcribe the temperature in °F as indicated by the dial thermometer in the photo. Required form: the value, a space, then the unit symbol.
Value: -28 °F
